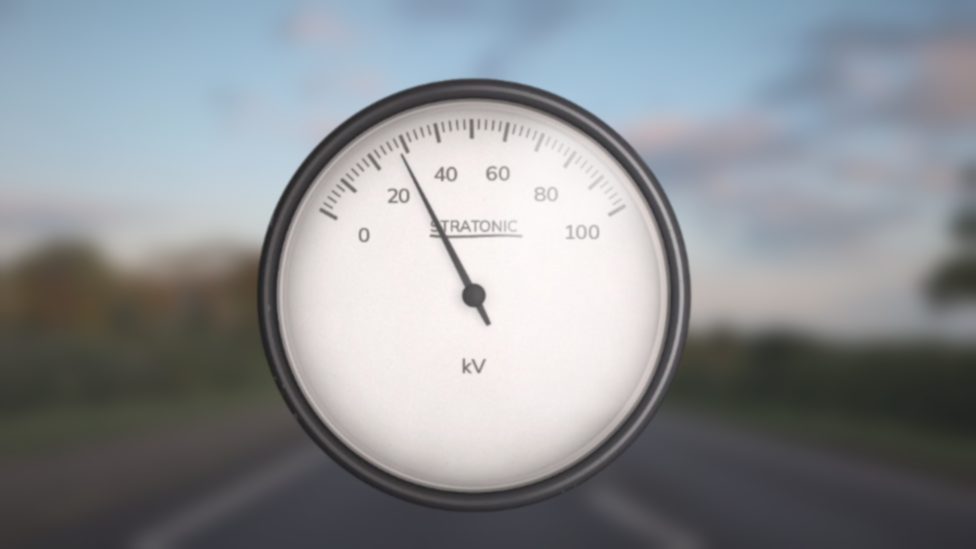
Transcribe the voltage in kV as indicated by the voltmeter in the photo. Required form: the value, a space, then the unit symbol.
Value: 28 kV
